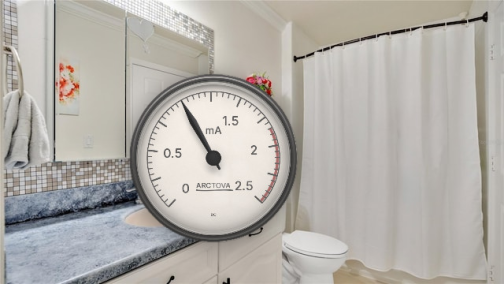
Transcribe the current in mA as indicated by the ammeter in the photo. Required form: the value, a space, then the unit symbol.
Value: 1 mA
